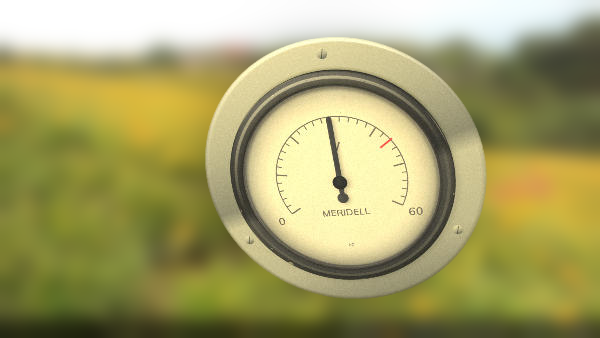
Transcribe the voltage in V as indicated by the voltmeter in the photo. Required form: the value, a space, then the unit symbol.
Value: 30 V
